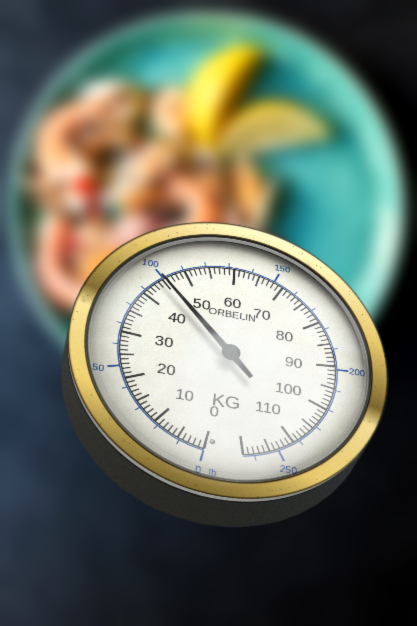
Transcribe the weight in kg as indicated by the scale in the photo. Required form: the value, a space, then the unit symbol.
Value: 45 kg
